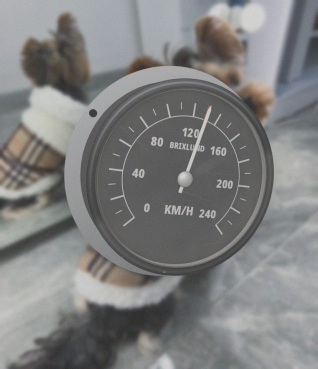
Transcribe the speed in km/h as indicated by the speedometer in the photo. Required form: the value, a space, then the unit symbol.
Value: 130 km/h
